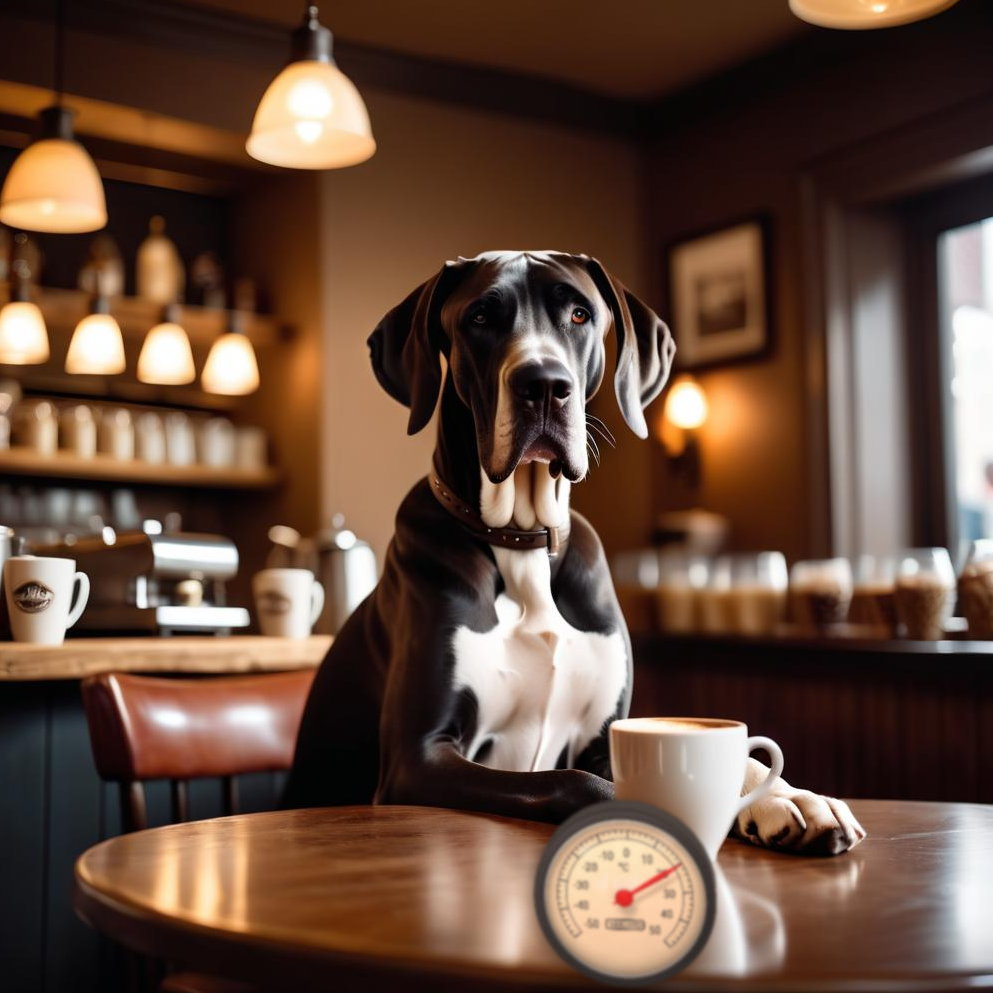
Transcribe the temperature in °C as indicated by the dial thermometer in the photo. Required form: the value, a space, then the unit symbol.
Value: 20 °C
